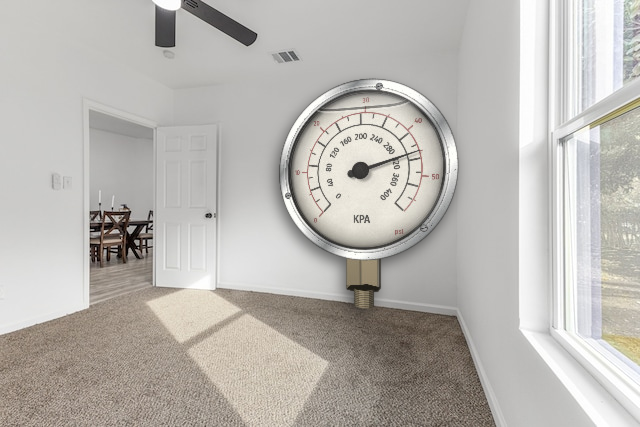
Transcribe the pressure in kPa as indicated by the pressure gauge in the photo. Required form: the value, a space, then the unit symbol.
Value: 310 kPa
